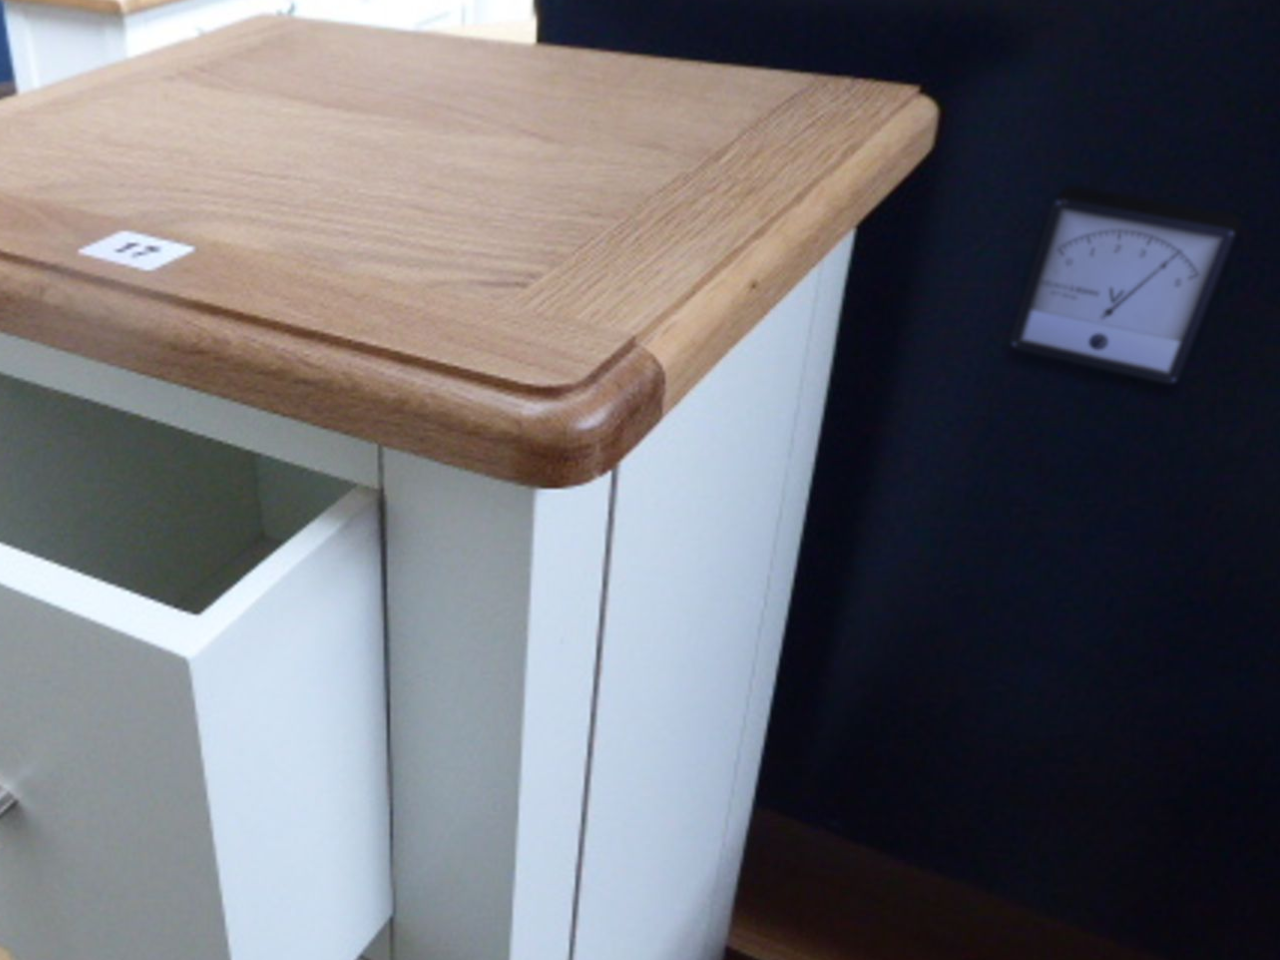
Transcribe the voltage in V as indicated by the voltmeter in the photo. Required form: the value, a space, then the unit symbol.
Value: 4 V
